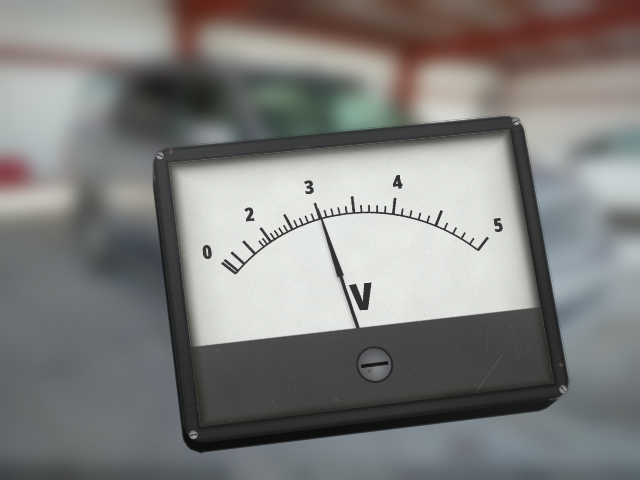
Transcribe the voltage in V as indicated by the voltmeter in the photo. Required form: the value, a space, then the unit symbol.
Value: 3 V
